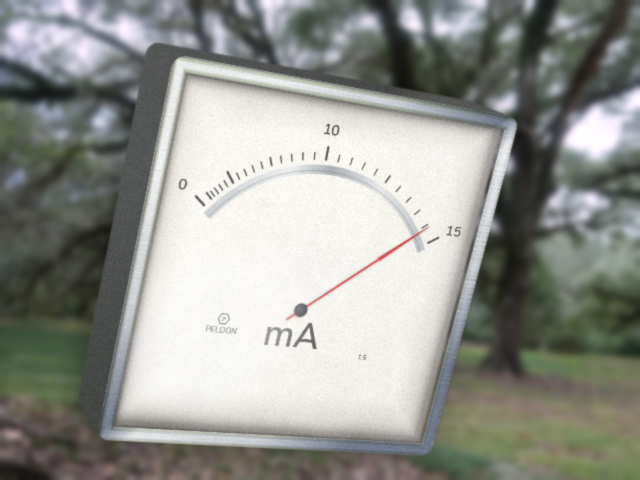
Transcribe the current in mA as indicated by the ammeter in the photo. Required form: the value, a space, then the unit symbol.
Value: 14.5 mA
